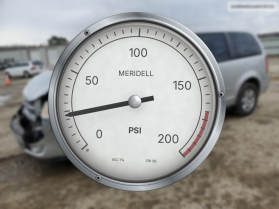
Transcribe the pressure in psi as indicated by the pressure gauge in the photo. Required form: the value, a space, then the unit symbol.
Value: 22.5 psi
